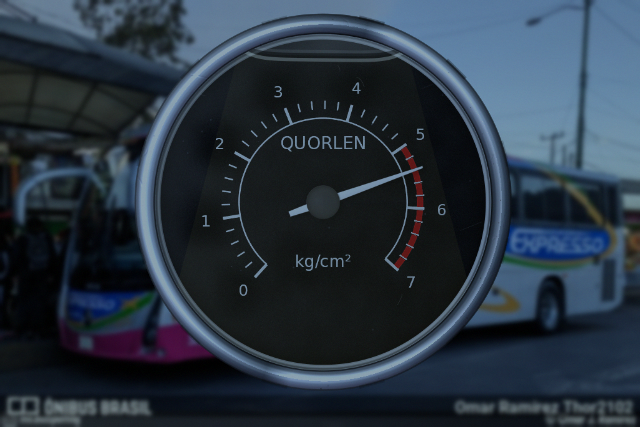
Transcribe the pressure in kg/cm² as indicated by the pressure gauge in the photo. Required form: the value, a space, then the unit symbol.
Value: 5.4 kg/cm²
